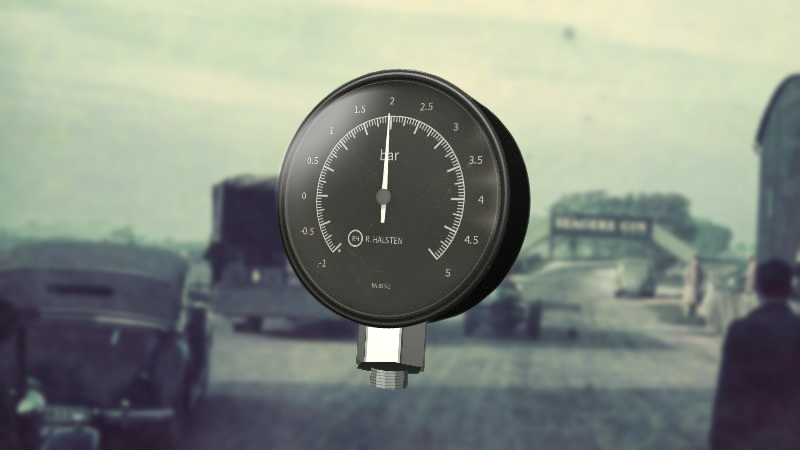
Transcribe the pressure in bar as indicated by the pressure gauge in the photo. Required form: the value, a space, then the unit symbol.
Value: 2 bar
